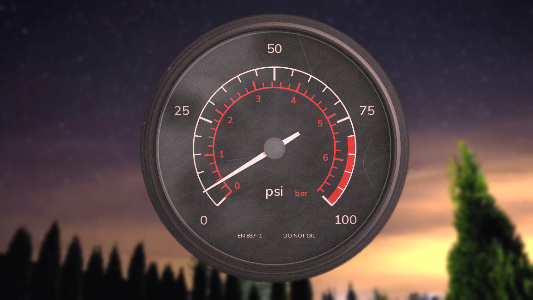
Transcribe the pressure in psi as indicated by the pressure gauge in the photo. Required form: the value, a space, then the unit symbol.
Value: 5 psi
